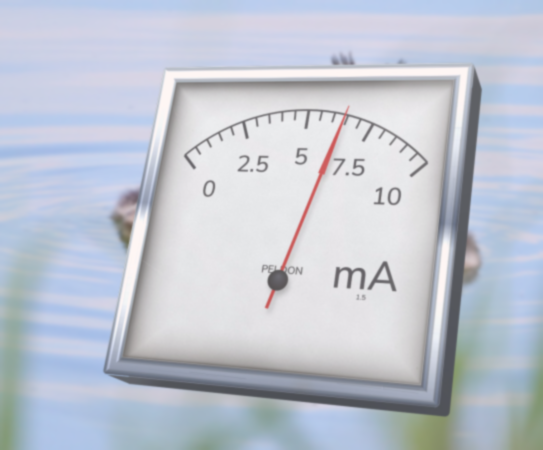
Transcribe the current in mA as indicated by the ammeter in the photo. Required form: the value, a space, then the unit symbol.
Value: 6.5 mA
